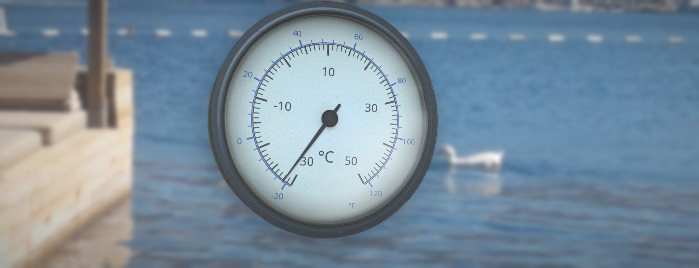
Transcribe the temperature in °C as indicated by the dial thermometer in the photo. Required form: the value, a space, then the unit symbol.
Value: -28 °C
